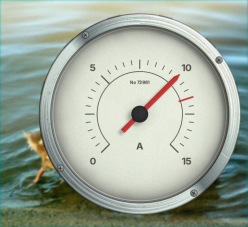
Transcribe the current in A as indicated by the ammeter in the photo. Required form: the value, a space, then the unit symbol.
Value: 10 A
